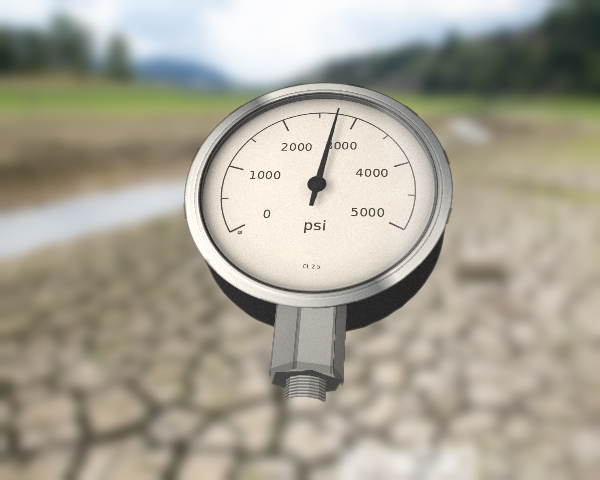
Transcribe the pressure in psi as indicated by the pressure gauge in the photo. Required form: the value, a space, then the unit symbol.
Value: 2750 psi
